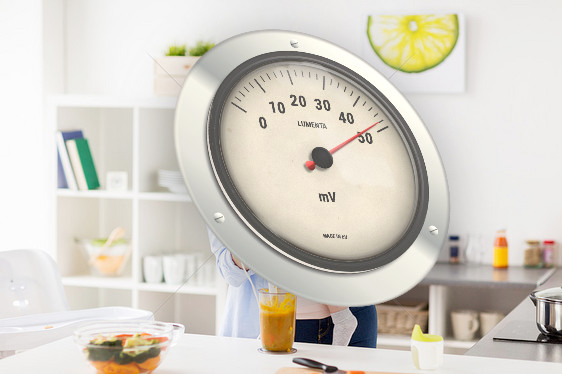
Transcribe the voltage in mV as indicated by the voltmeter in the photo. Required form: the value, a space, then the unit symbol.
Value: 48 mV
